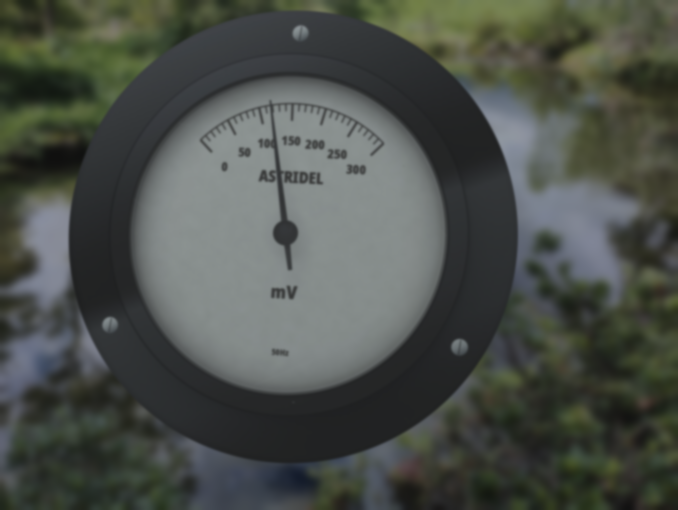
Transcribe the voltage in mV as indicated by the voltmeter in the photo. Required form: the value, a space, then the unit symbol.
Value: 120 mV
